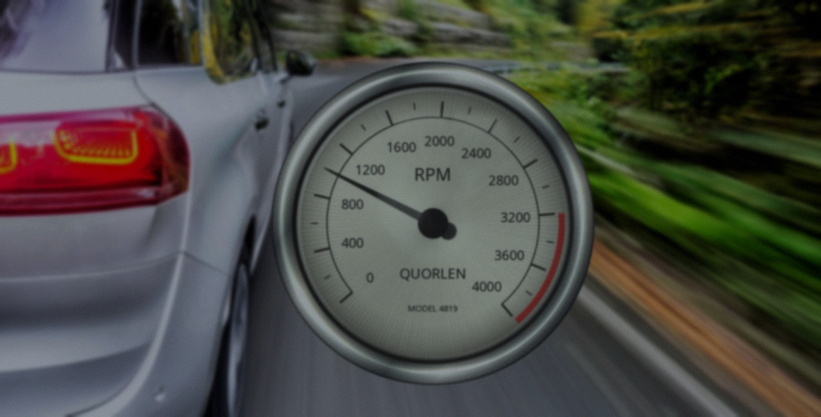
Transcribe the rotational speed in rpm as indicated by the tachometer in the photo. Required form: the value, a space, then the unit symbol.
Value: 1000 rpm
